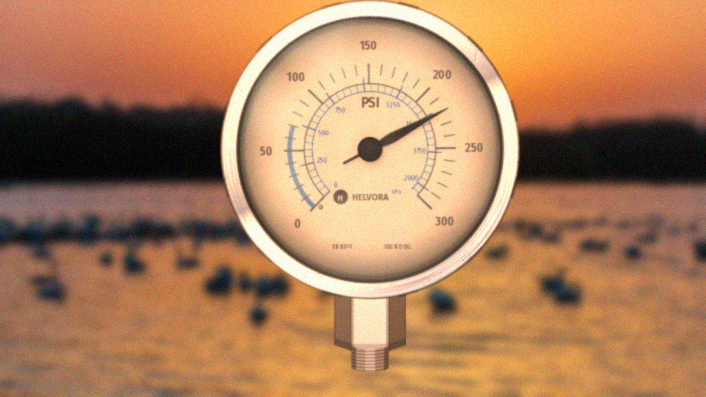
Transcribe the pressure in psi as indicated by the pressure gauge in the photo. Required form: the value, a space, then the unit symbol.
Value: 220 psi
